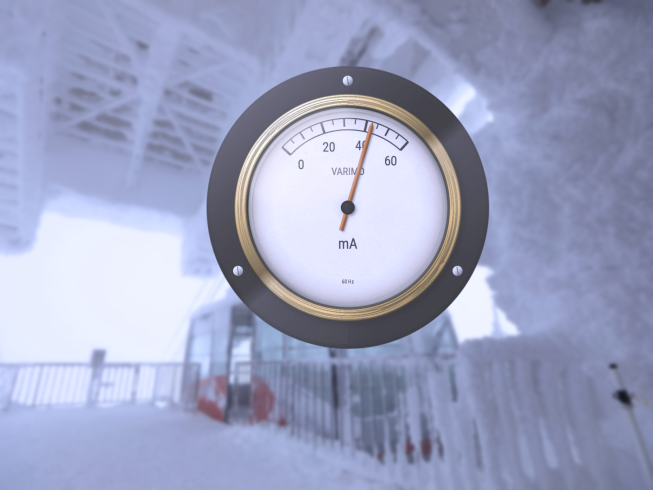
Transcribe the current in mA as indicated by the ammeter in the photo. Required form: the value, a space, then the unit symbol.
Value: 42.5 mA
